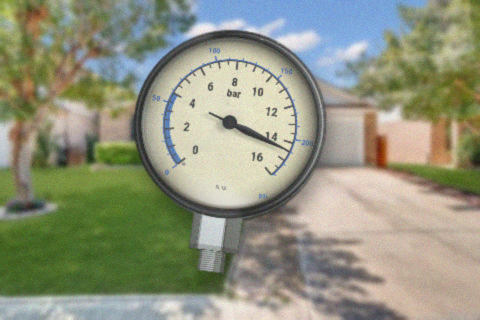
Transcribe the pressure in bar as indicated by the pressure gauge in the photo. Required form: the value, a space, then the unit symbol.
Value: 14.5 bar
